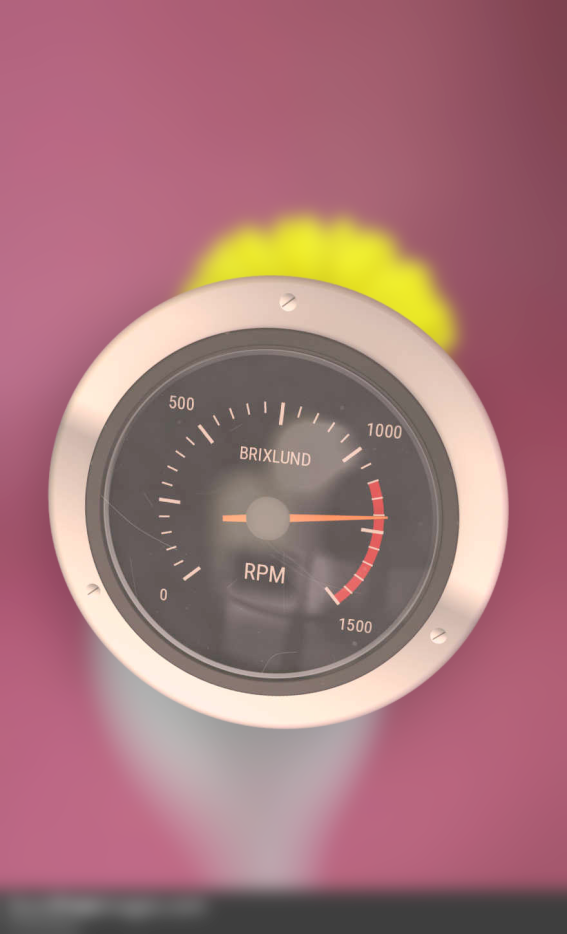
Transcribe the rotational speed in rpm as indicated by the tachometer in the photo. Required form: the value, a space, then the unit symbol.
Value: 1200 rpm
